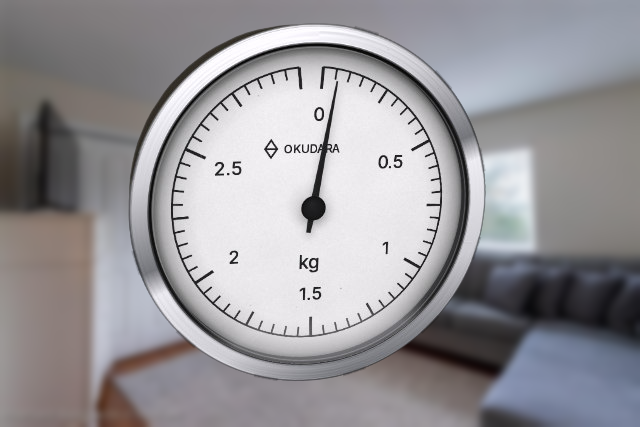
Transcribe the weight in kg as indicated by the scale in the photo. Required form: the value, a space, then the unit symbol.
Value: 0.05 kg
